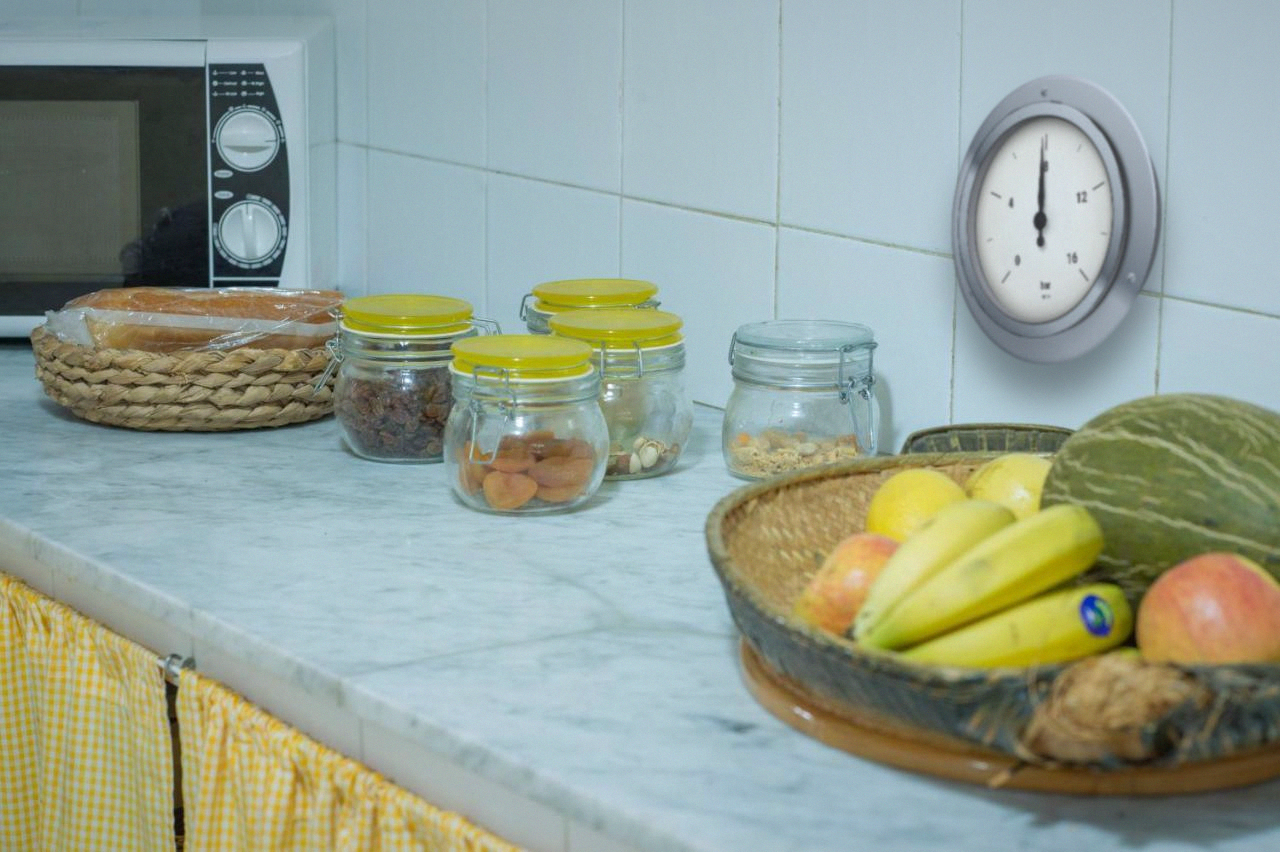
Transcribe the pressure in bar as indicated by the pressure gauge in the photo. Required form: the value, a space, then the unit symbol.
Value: 8 bar
